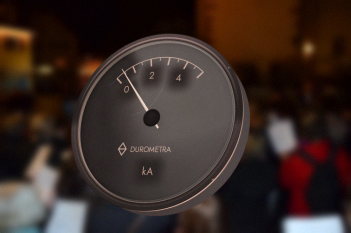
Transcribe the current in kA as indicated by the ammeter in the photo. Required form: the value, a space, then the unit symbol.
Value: 0.5 kA
